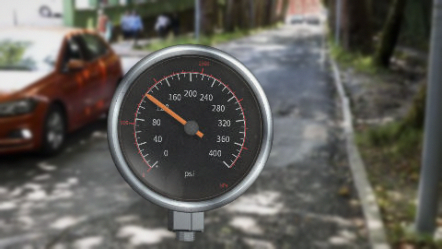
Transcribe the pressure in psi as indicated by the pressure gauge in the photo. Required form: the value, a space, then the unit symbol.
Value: 120 psi
